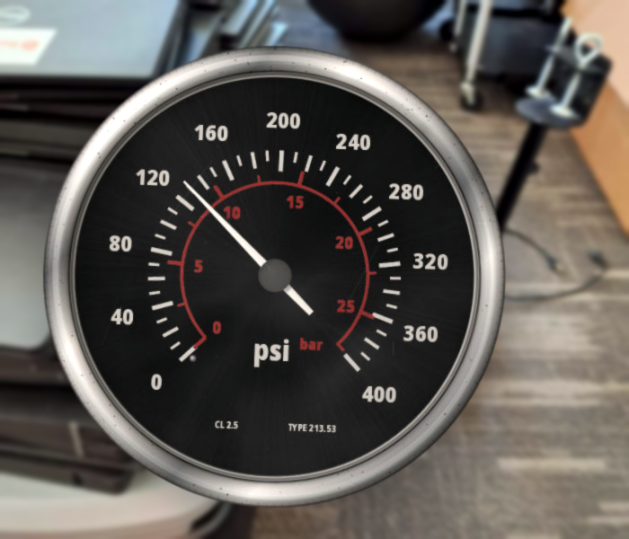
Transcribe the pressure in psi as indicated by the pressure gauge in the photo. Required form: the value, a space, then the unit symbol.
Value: 130 psi
